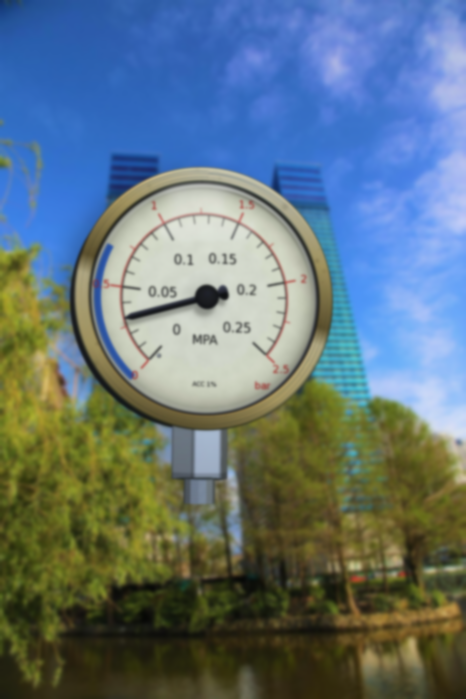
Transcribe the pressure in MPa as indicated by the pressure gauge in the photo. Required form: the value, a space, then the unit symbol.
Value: 0.03 MPa
